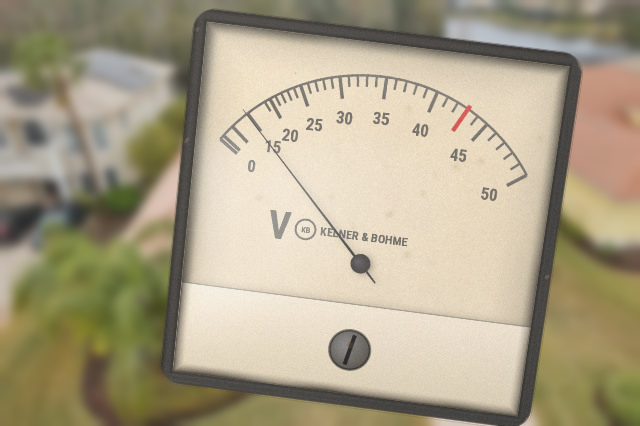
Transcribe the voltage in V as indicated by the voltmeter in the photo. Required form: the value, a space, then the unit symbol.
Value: 15 V
